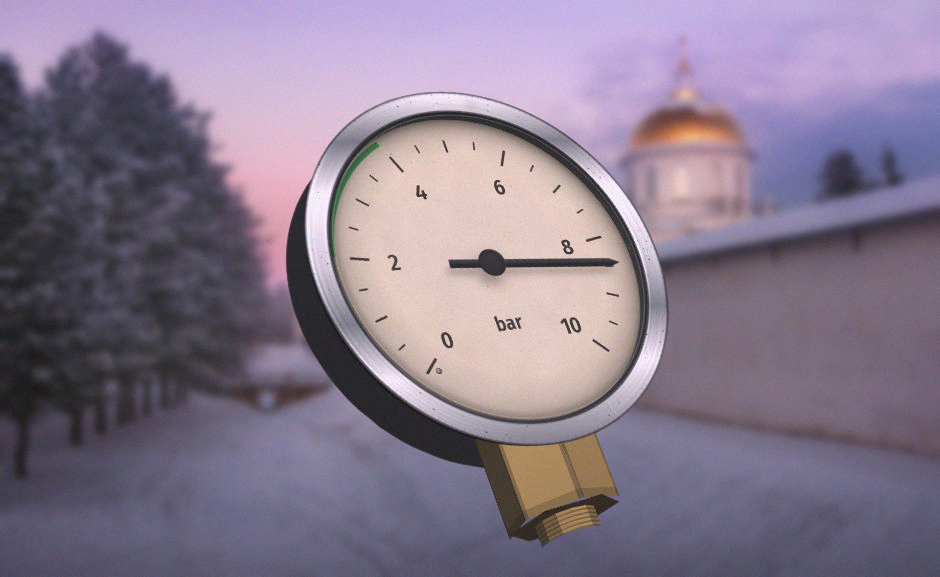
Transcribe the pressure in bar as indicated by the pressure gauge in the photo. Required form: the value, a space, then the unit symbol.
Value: 8.5 bar
